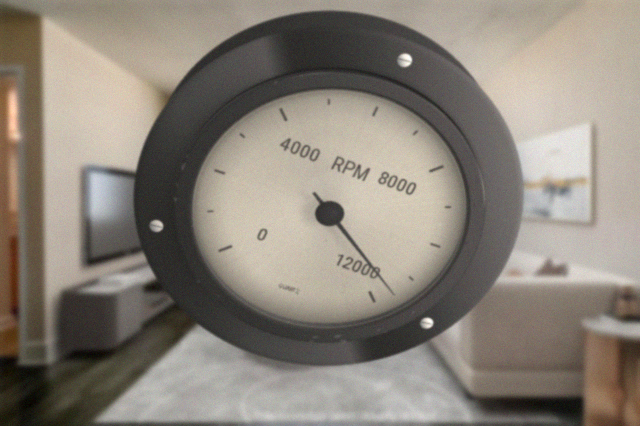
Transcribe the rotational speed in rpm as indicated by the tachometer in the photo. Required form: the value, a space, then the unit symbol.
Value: 11500 rpm
